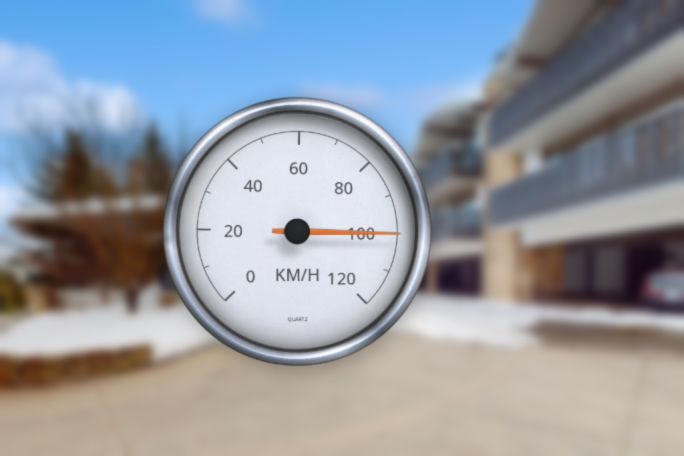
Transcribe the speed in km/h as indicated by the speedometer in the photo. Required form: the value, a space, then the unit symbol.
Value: 100 km/h
